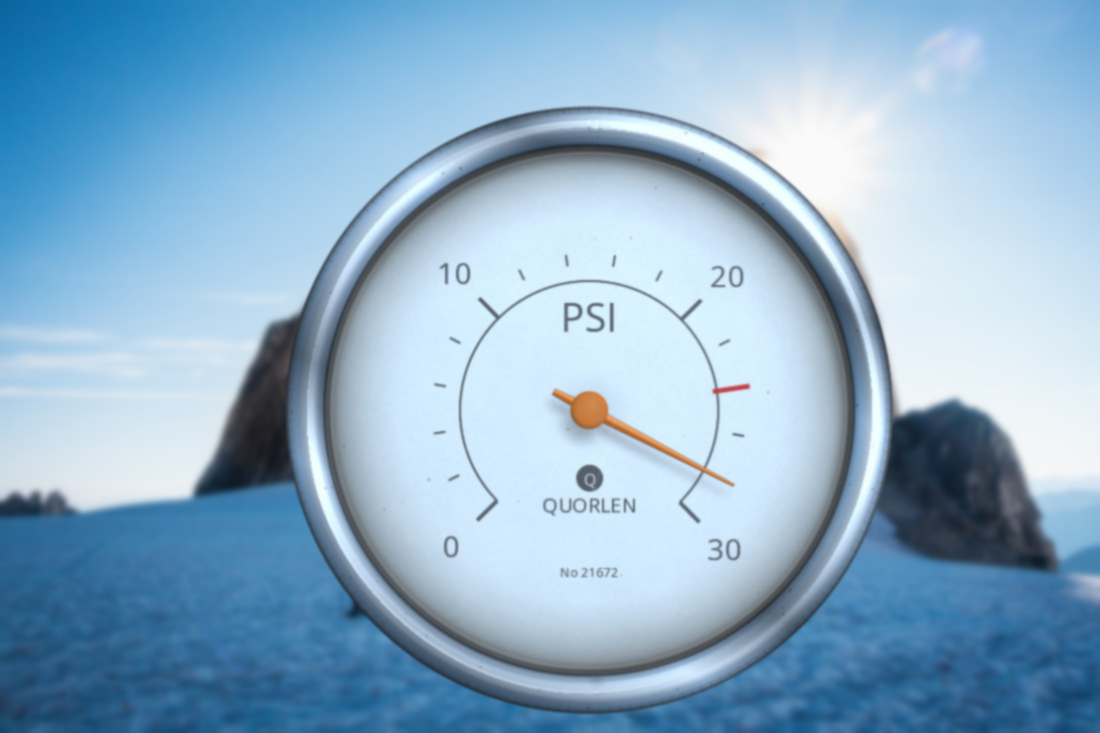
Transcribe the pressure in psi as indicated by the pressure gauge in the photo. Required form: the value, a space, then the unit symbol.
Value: 28 psi
